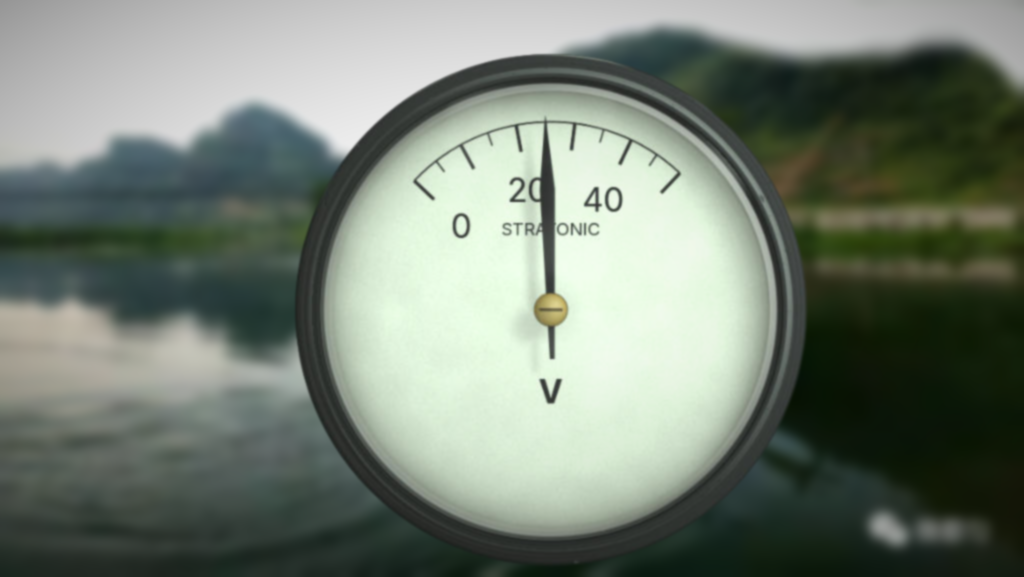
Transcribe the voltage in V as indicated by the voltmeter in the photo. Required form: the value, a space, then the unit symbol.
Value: 25 V
